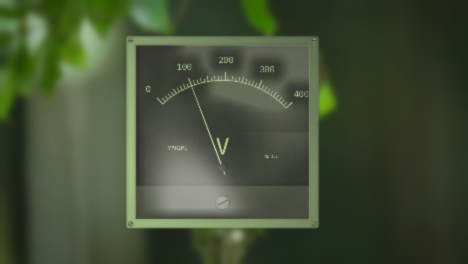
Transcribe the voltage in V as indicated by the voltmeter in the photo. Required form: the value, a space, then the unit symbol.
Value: 100 V
